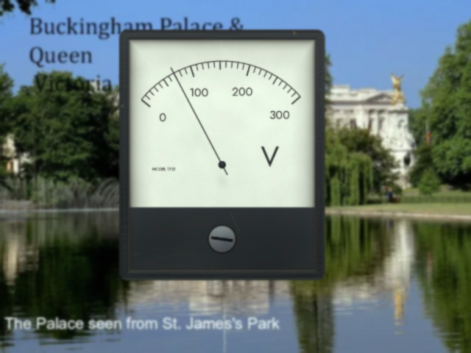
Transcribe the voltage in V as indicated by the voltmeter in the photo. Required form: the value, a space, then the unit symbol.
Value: 70 V
